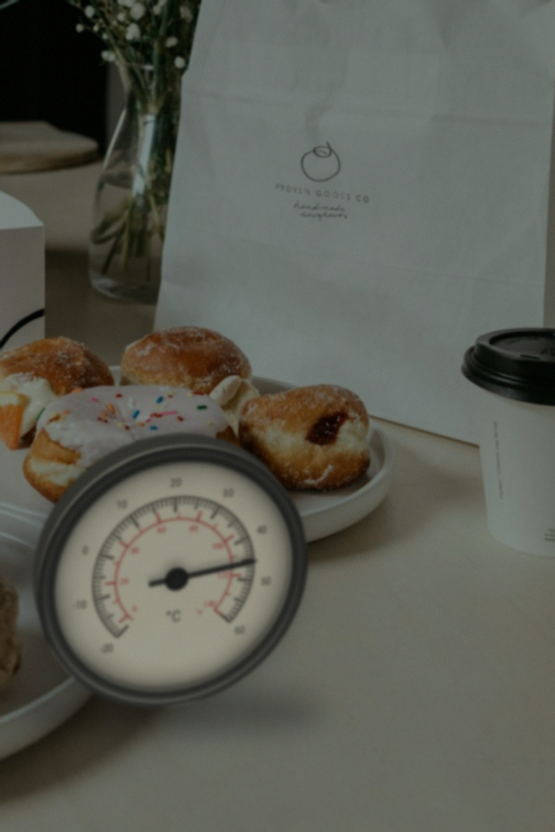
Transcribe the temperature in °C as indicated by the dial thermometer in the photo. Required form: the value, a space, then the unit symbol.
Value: 45 °C
